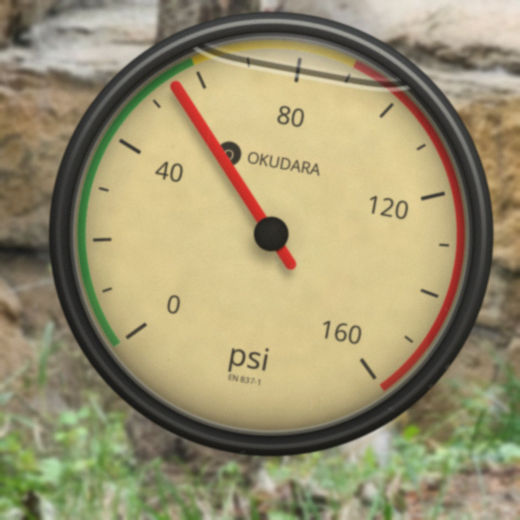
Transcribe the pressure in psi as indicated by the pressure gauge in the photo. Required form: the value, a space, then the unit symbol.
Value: 55 psi
